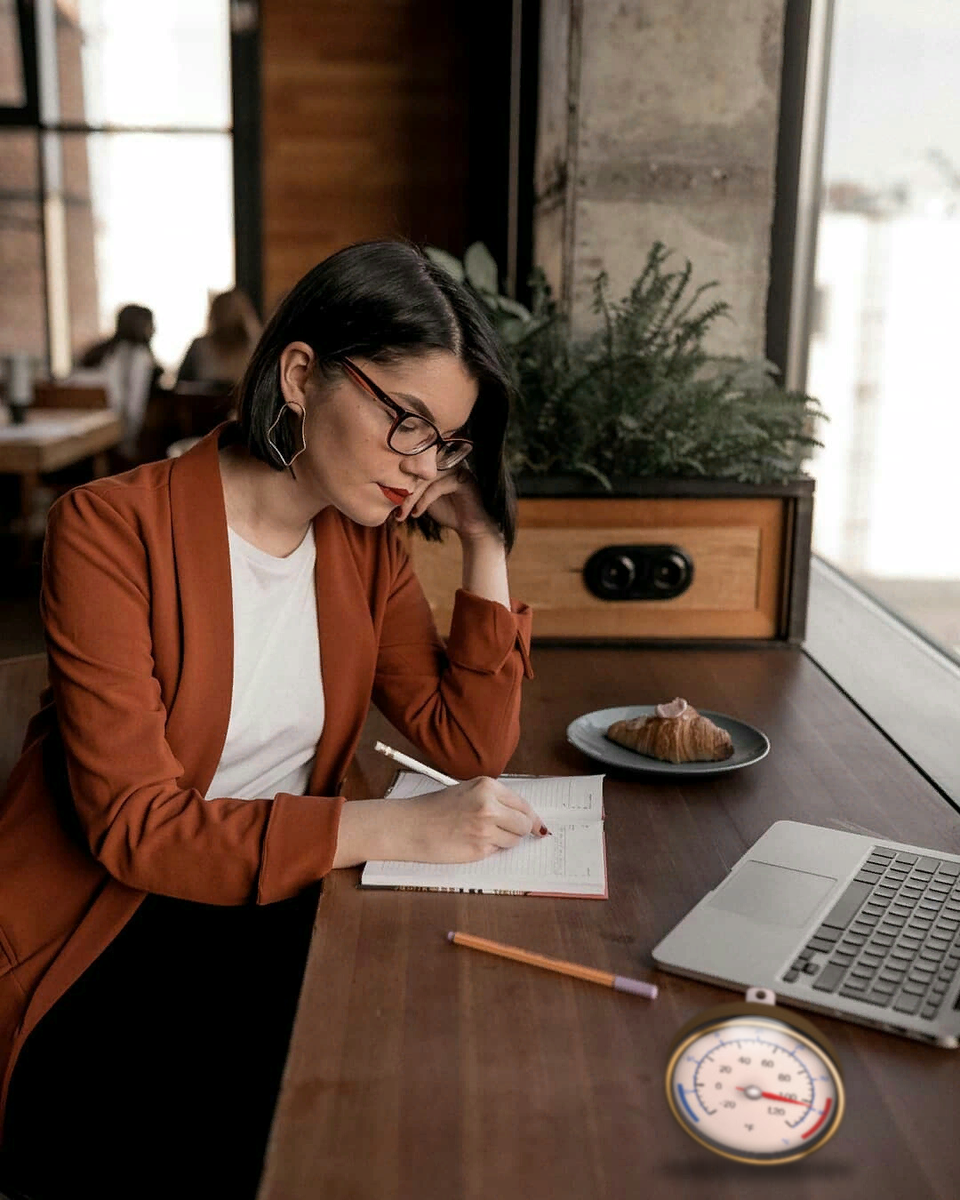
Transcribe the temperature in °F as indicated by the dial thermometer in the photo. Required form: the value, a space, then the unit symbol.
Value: 100 °F
